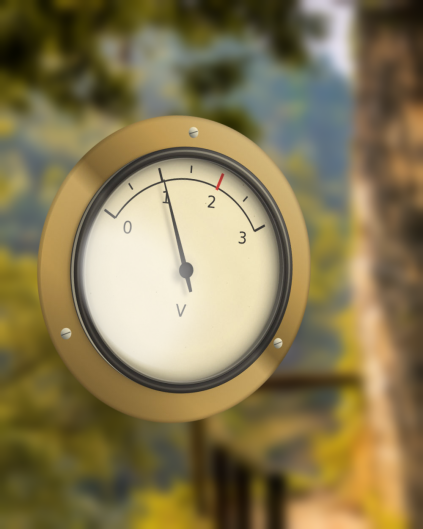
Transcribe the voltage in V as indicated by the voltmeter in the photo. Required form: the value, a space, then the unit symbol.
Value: 1 V
